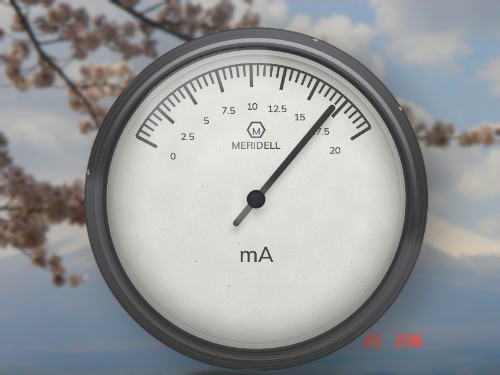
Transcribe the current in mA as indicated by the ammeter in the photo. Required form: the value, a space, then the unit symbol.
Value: 17 mA
